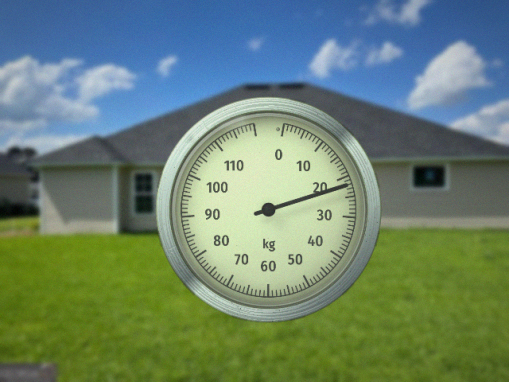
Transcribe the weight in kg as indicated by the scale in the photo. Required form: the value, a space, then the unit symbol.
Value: 22 kg
